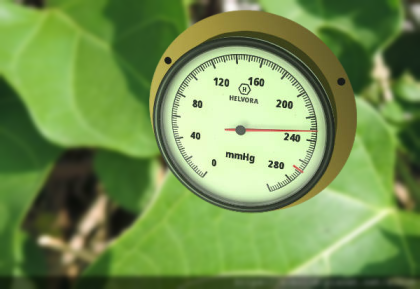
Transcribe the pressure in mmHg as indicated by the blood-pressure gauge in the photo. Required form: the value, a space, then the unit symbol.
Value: 230 mmHg
